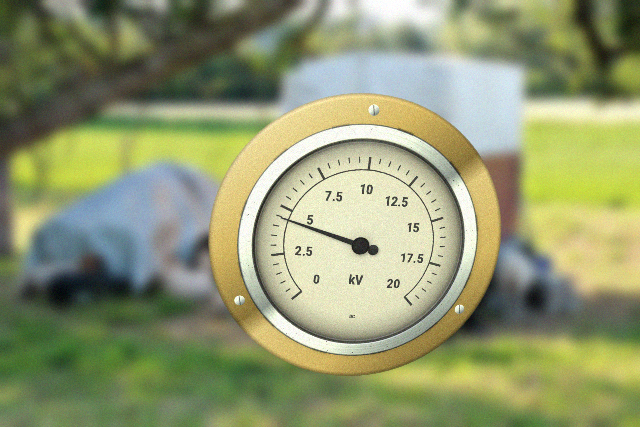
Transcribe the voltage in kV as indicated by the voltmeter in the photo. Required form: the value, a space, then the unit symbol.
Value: 4.5 kV
